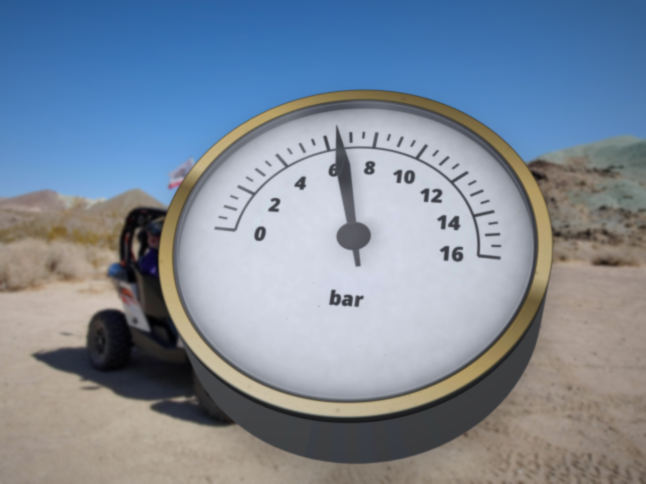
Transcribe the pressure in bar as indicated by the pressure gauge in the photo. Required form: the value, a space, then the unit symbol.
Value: 6.5 bar
